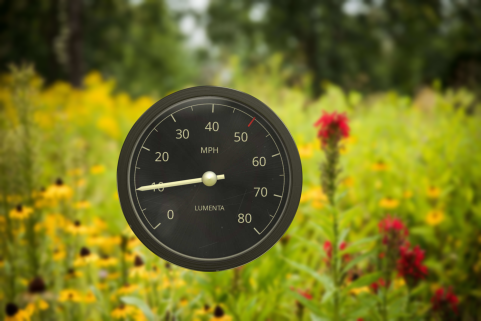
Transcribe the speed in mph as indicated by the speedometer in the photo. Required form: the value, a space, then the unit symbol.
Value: 10 mph
